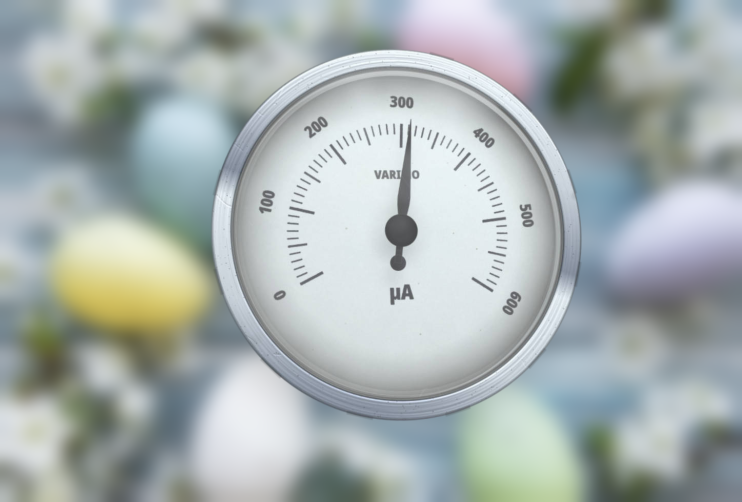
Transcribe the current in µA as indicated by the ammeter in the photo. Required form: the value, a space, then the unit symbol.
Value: 310 µA
